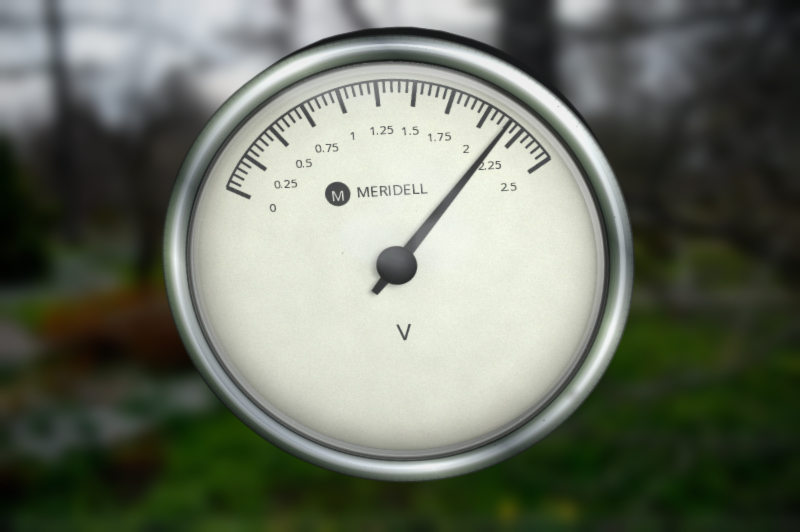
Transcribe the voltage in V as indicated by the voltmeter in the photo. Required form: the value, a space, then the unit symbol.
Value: 2.15 V
